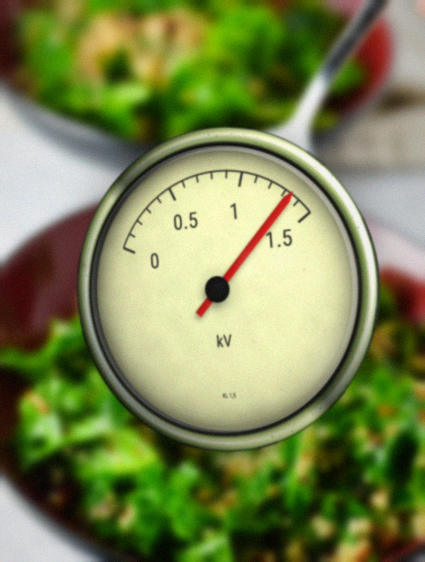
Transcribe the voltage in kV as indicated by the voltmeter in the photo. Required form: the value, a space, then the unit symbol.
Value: 1.35 kV
